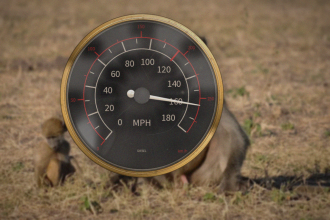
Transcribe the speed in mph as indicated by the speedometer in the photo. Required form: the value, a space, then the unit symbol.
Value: 160 mph
